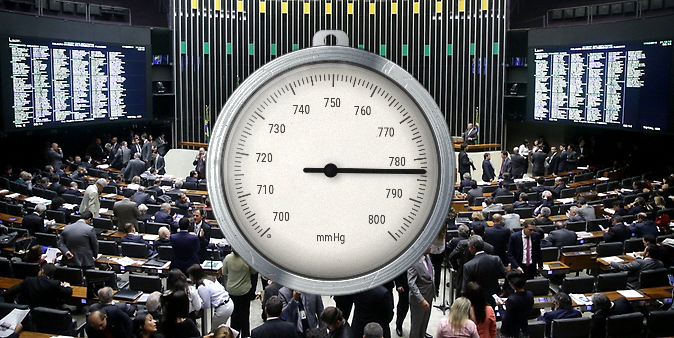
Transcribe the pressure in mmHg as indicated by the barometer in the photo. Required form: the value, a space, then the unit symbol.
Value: 783 mmHg
